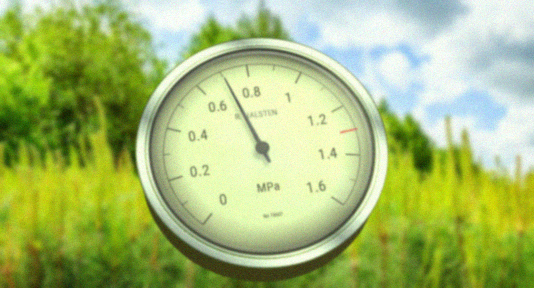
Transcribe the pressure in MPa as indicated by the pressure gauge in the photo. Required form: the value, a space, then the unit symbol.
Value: 0.7 MPa
